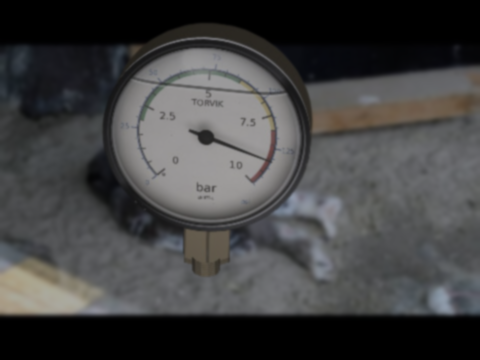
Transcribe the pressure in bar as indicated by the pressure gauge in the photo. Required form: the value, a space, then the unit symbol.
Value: 9 bar
